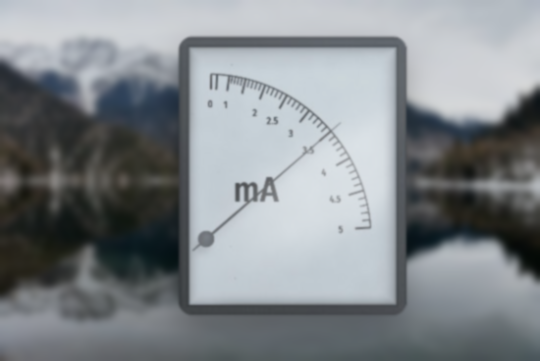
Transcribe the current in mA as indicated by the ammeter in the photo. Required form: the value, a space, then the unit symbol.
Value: 3.5 mA
